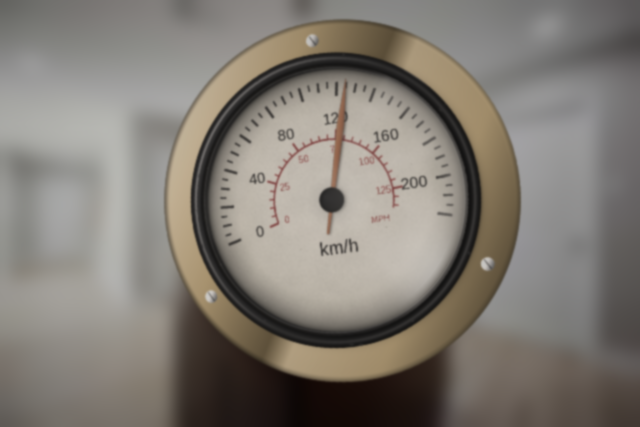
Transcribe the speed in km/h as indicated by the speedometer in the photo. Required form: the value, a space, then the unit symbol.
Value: 125 km/h
